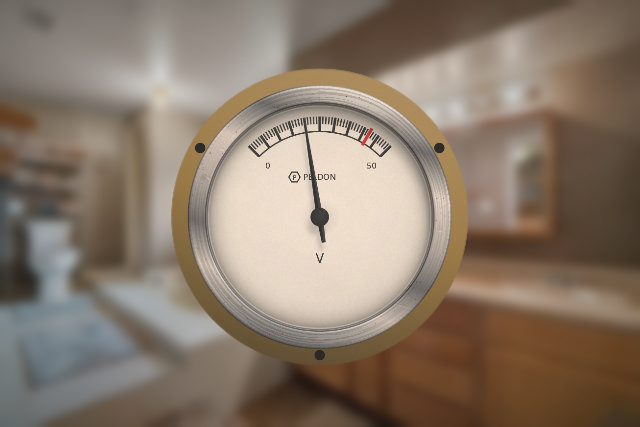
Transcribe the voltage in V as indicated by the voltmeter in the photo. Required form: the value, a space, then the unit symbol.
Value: 20 V
